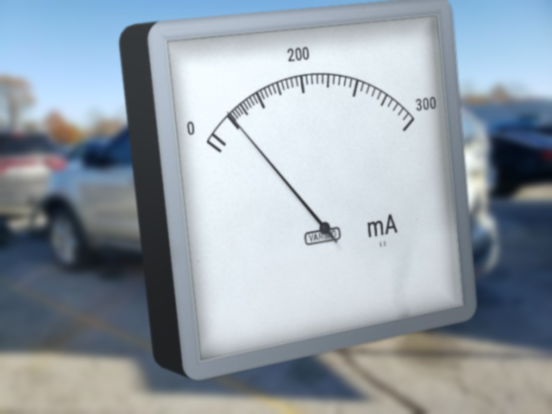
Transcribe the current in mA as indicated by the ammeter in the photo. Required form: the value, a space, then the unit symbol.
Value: 100 mA
